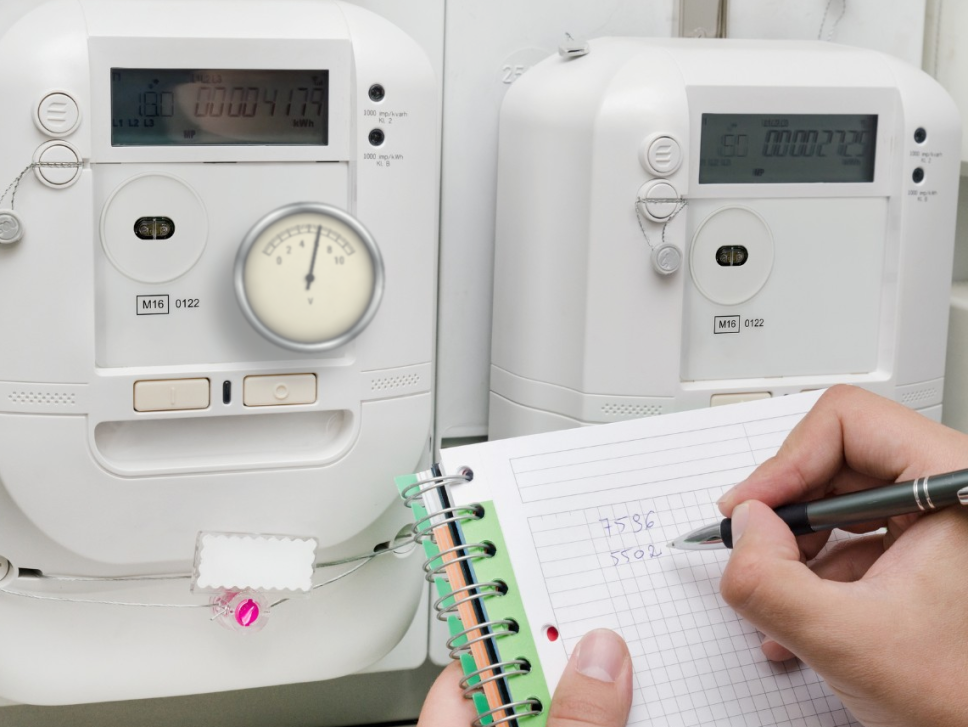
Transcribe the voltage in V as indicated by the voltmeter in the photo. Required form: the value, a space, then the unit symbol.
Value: 6 V
